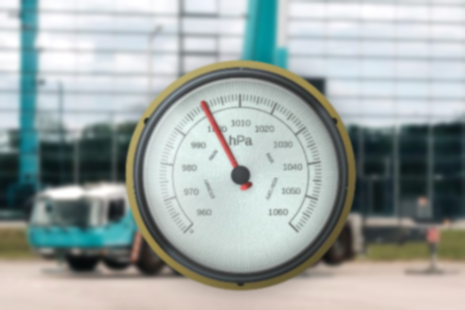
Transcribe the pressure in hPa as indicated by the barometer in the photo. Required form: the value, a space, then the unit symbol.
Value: 1000 hPa
